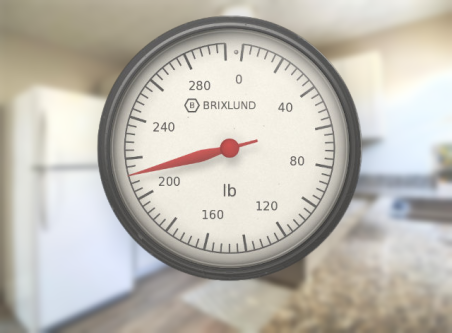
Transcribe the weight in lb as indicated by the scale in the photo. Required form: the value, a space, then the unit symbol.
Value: 212 lb
